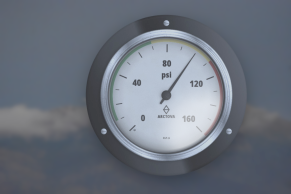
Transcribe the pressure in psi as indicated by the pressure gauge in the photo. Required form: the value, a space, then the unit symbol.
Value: 100 psi
